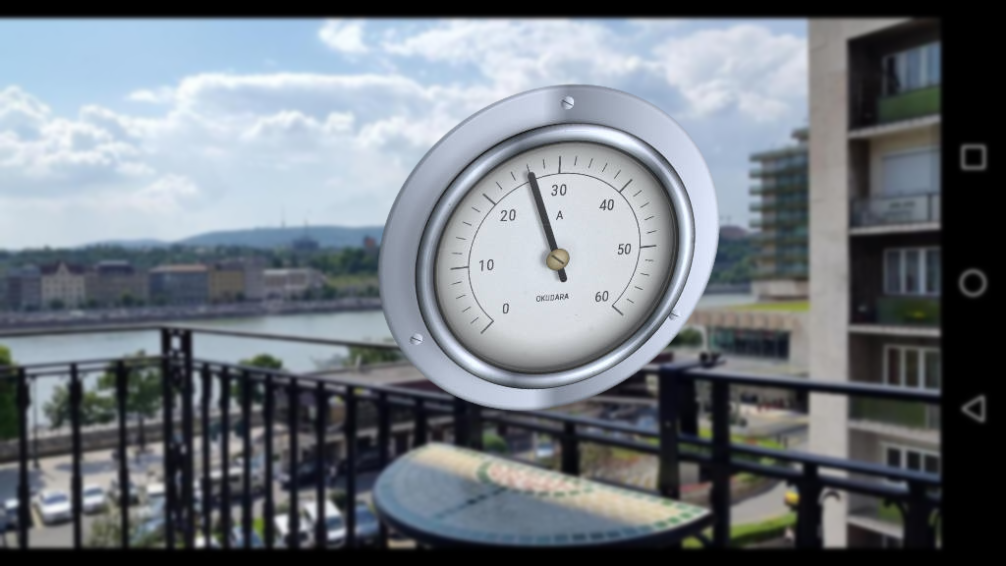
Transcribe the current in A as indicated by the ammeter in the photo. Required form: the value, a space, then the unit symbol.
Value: 26 A
